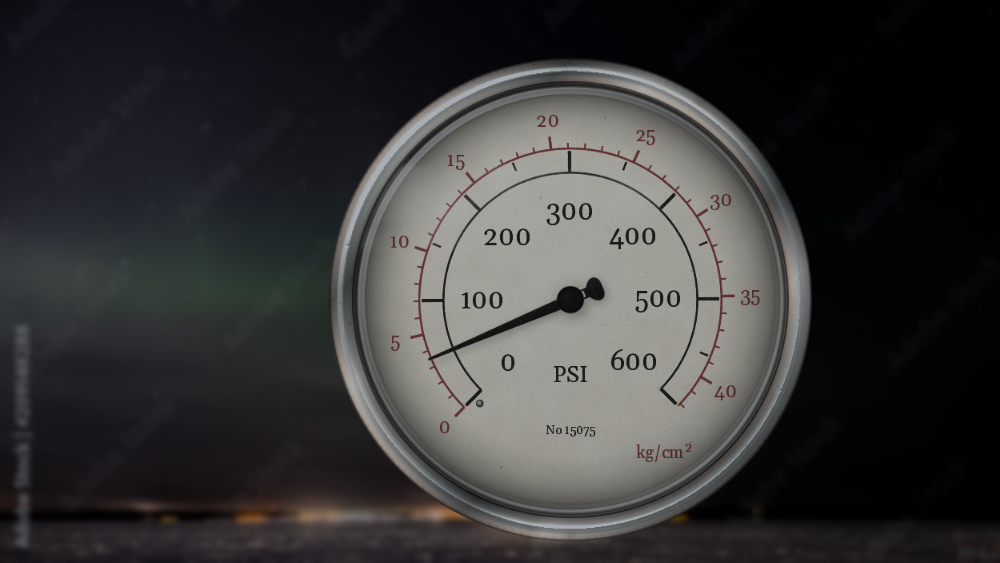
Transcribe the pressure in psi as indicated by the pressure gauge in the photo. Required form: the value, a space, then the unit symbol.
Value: 50 psi
